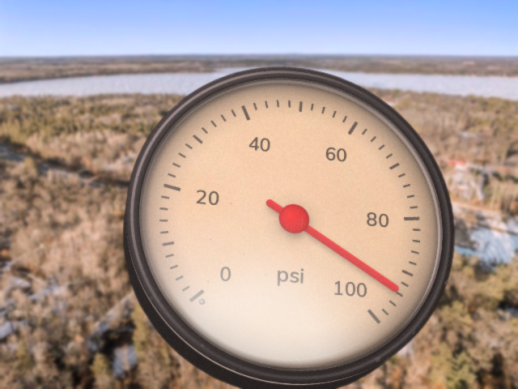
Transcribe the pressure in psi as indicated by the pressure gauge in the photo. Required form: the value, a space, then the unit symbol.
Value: 94 psi
